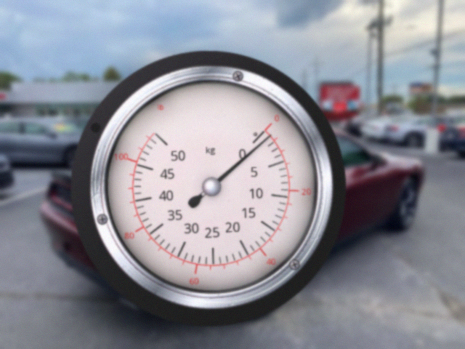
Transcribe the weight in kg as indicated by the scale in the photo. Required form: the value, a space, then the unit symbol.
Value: 1 kg
